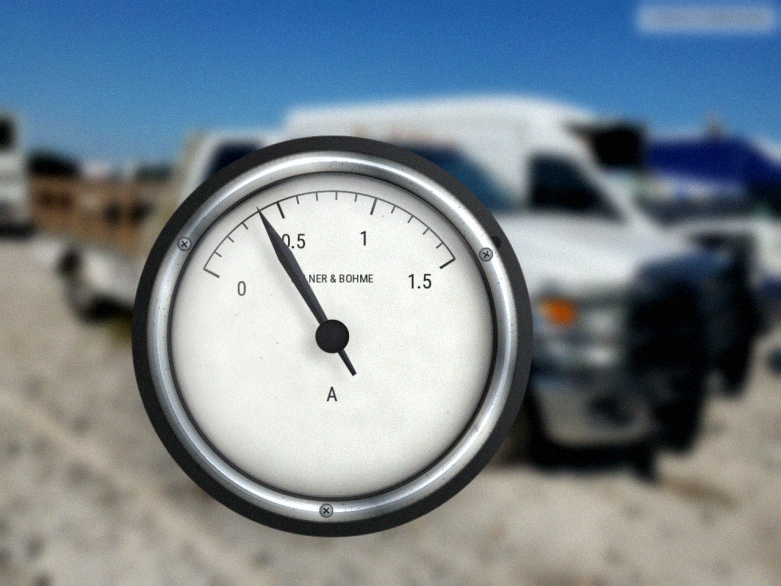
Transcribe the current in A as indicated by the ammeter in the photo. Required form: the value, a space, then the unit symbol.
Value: 0.4 A
